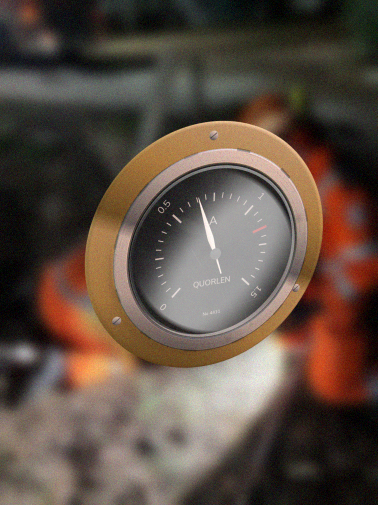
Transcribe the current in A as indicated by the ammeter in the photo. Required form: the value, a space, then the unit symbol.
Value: 0.65 A
